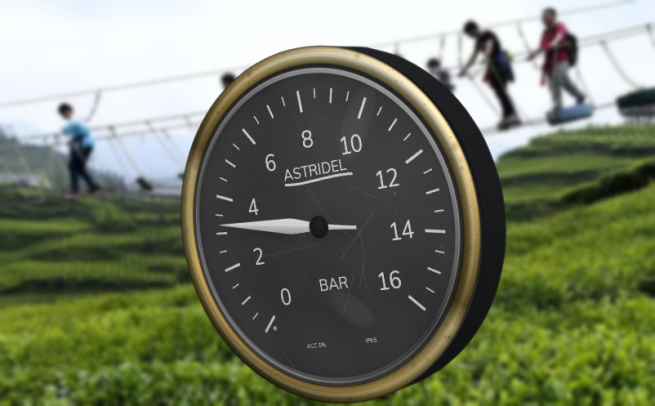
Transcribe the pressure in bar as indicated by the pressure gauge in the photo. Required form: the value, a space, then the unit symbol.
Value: 3.25 bar
